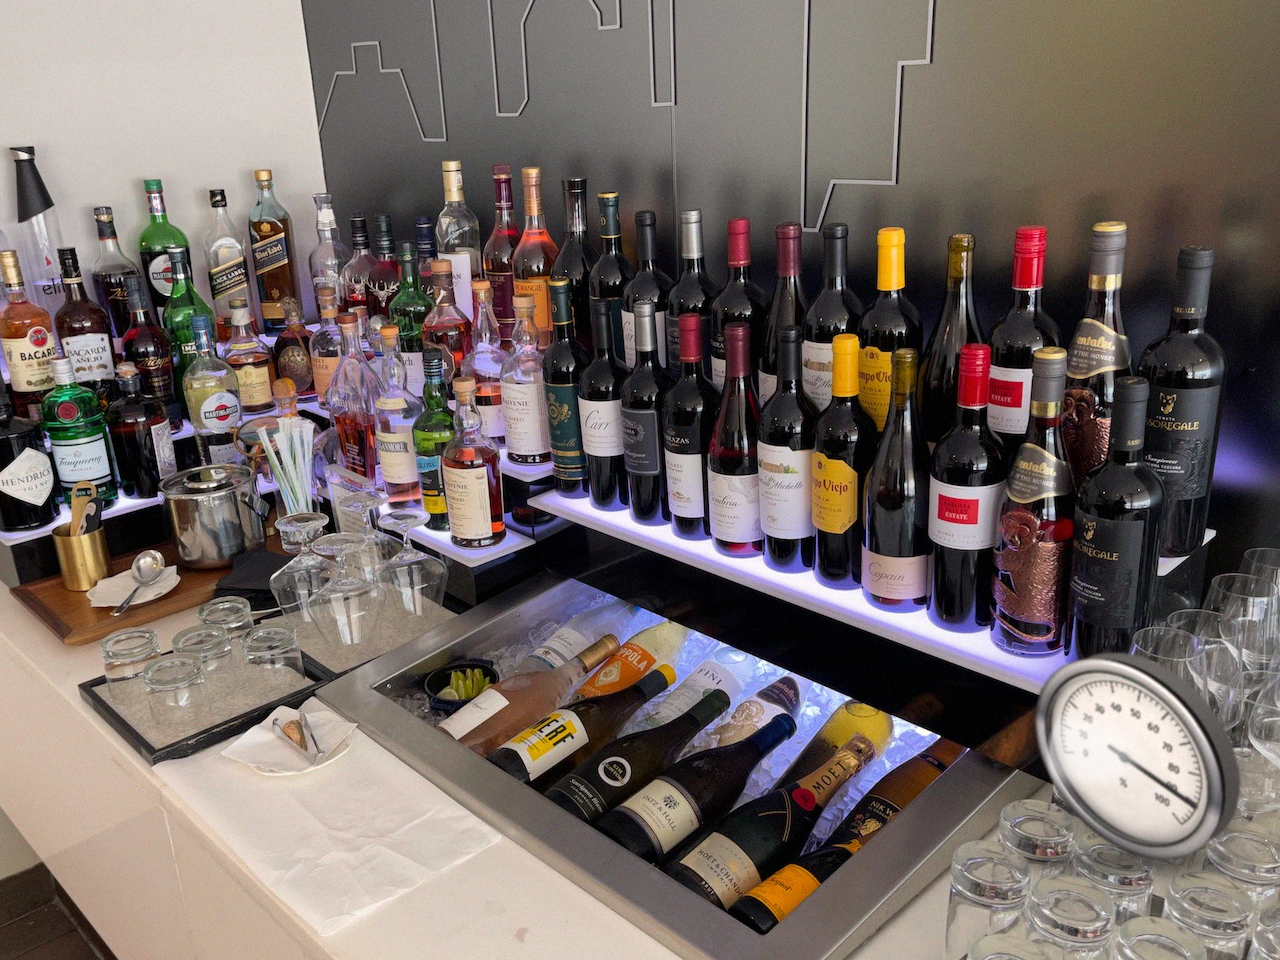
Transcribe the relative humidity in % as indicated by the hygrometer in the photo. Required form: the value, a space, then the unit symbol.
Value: 90 %
